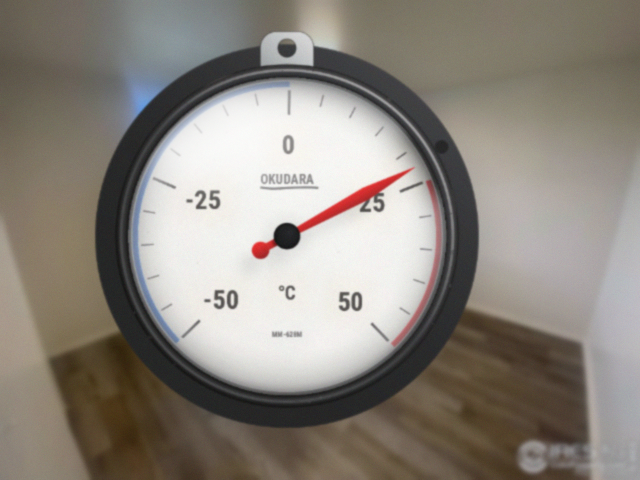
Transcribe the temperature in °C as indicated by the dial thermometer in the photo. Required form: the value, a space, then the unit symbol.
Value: 22.5 °C
